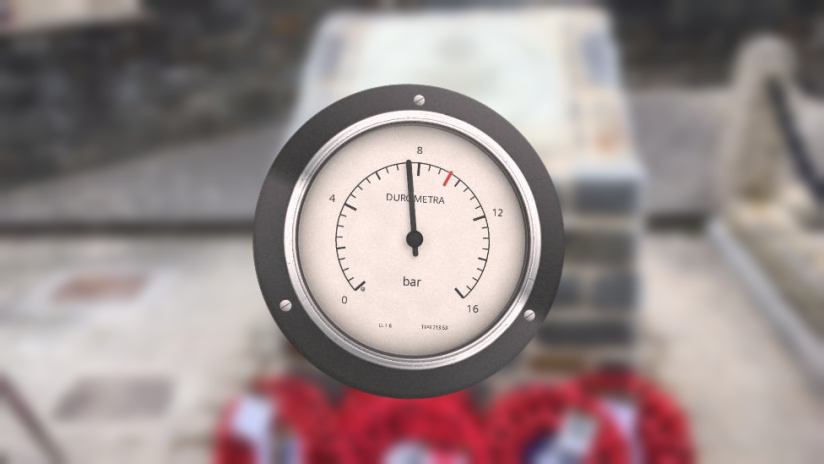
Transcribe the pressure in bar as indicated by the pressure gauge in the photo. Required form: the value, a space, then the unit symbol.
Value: 7.5 bar
